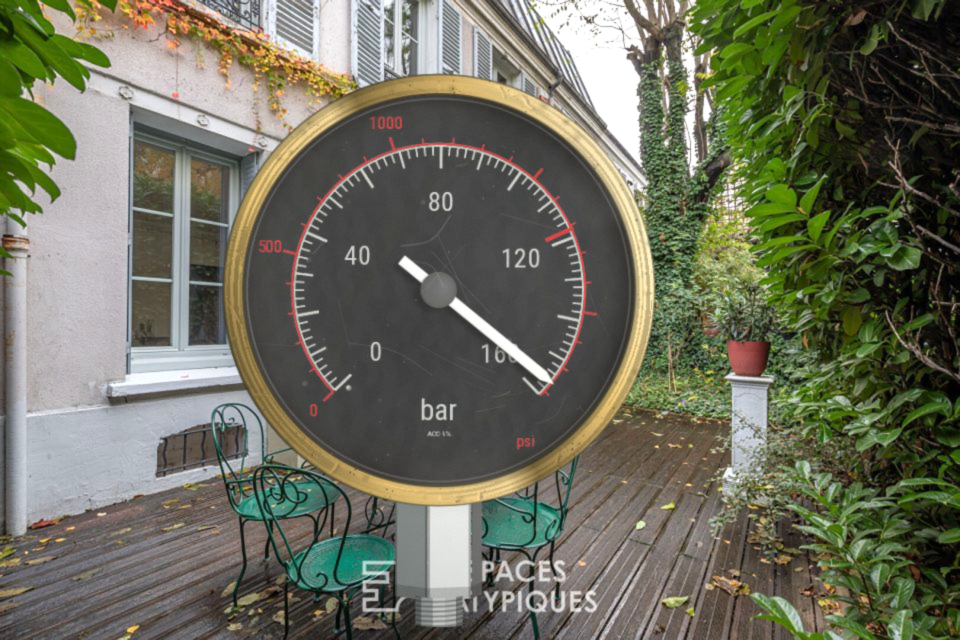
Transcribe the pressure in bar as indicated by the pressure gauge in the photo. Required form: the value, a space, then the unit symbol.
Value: 156 bar
